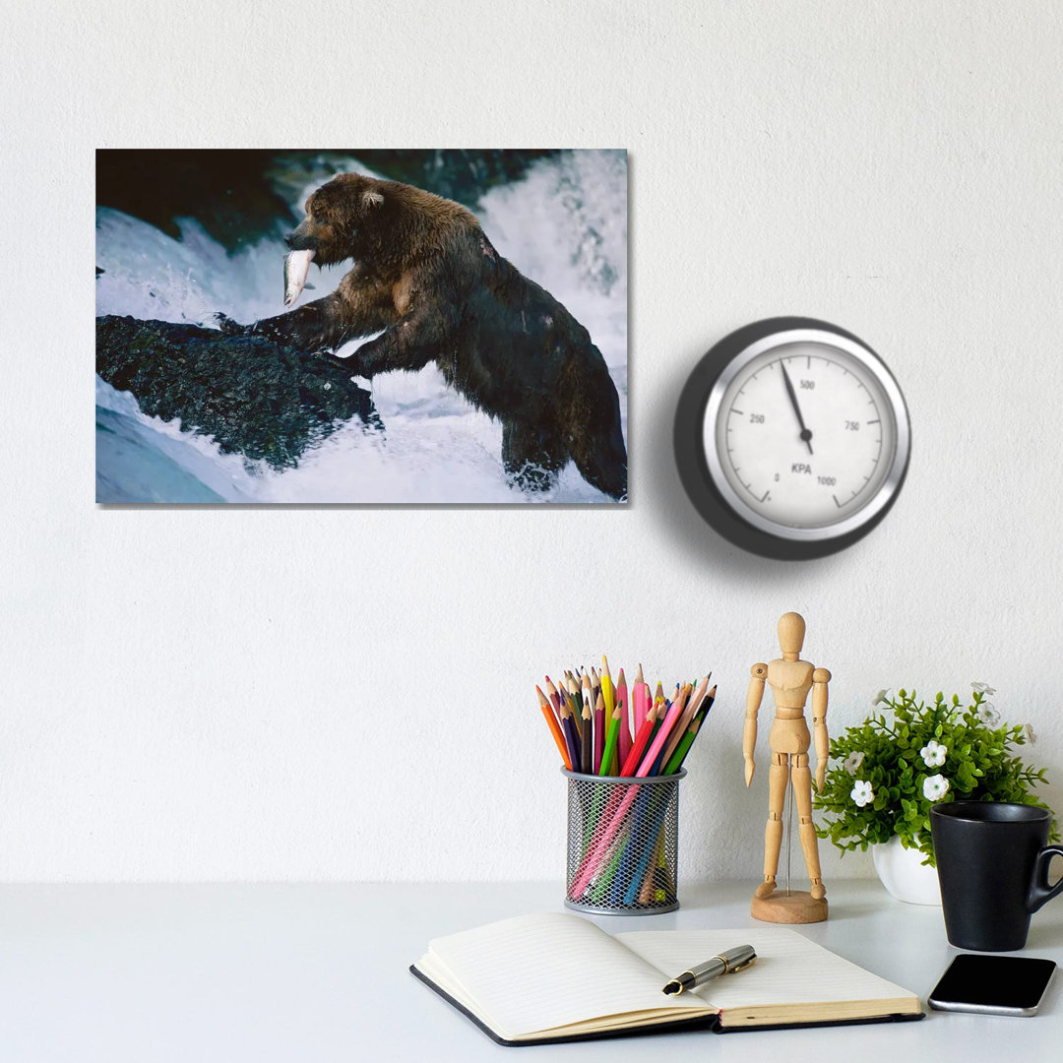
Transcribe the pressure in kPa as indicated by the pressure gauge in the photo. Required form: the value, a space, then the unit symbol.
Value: 425 kPa
